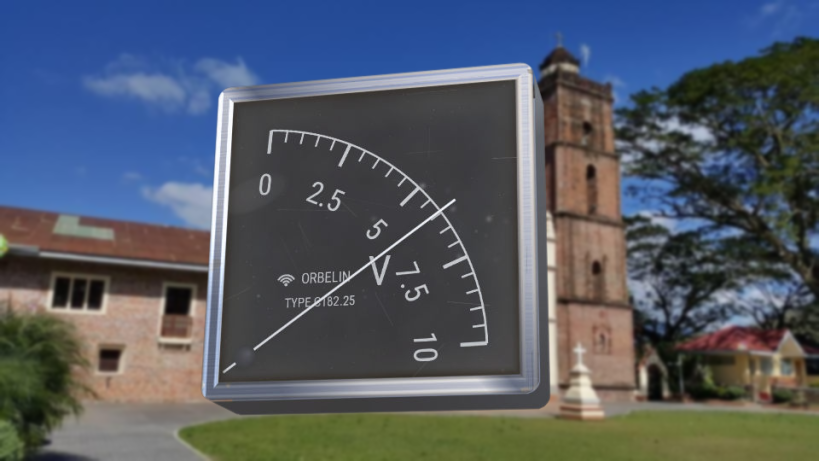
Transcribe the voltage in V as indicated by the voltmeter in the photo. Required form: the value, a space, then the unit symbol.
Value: 6 V
